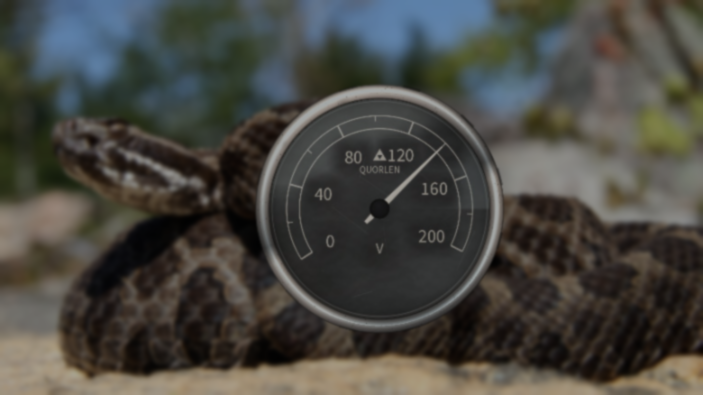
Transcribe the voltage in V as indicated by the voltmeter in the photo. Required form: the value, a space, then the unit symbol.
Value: 140 V
